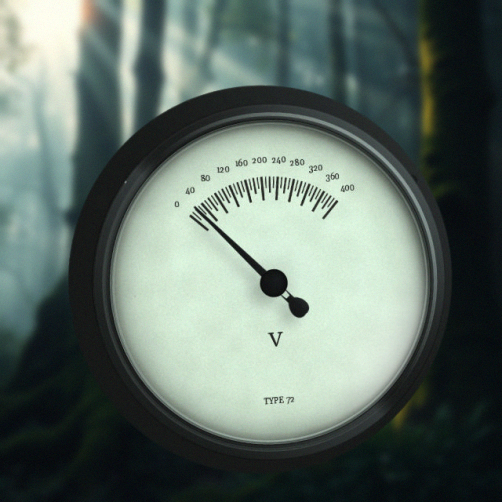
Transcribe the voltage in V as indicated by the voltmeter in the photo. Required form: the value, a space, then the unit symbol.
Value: 20 V
